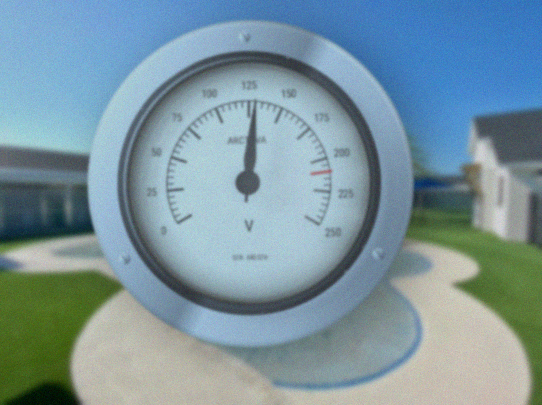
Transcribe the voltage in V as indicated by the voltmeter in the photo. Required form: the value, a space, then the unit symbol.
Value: 130 V
